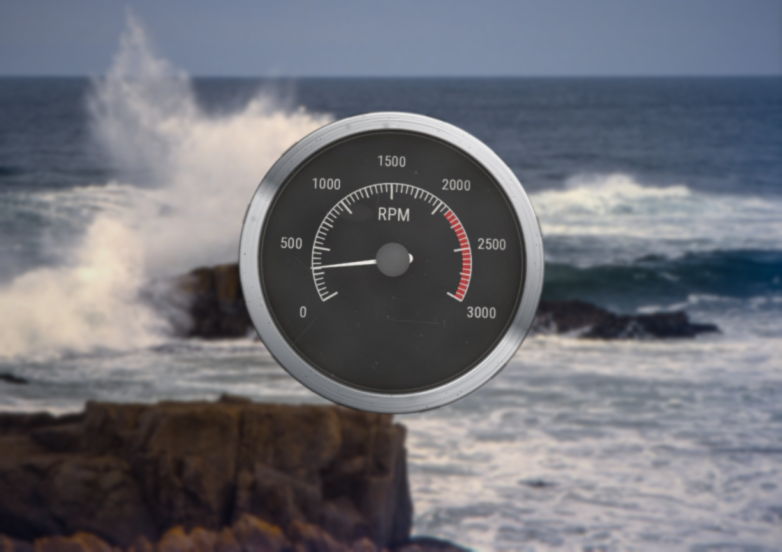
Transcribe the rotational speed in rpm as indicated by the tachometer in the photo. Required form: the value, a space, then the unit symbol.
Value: 300 rpm
